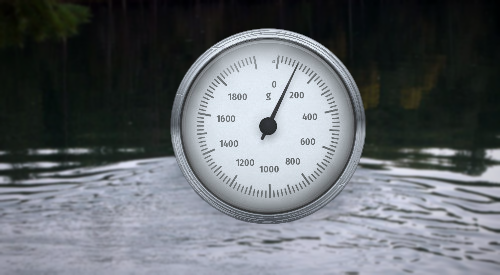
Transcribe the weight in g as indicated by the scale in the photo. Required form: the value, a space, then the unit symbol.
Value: 100 g
